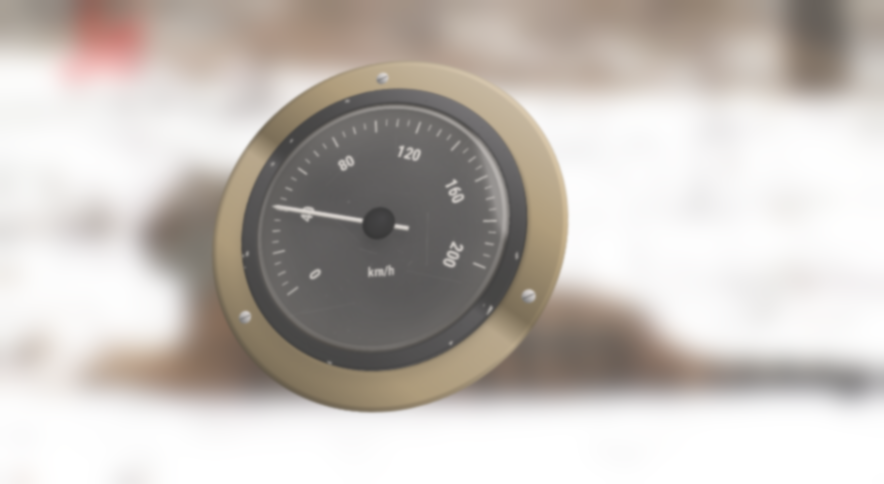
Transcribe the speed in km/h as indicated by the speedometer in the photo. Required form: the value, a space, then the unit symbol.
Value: 40 km/h
